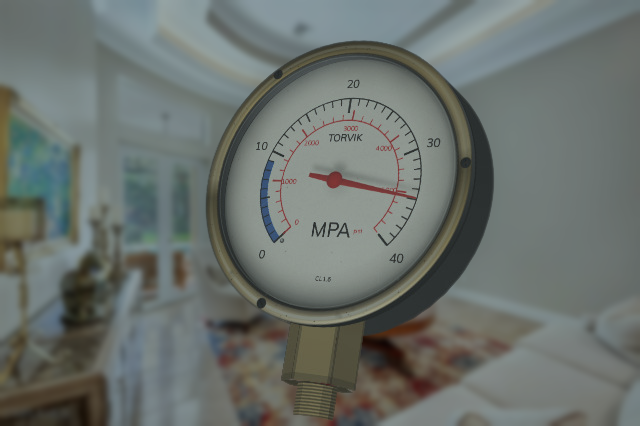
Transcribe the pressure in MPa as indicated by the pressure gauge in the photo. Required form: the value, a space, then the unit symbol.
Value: 35 MPa
